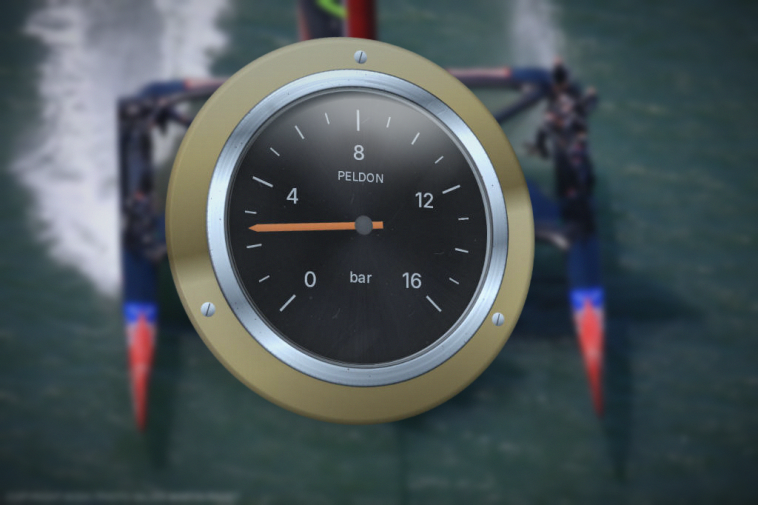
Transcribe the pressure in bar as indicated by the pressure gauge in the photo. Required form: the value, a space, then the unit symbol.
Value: 2.5 bar
